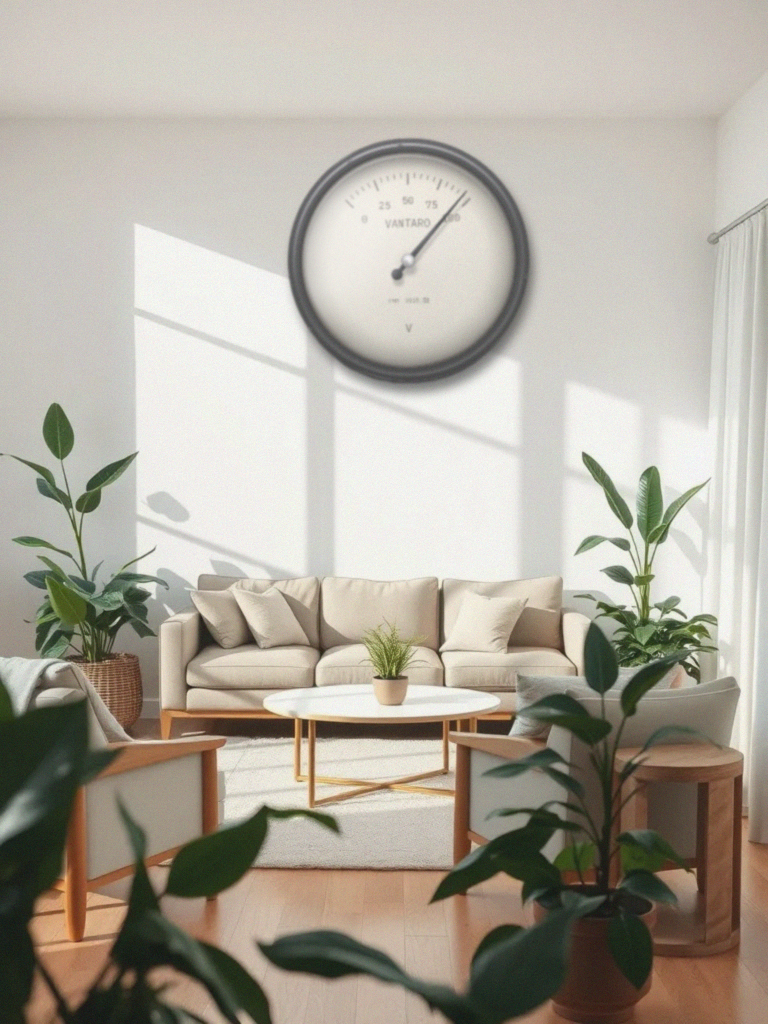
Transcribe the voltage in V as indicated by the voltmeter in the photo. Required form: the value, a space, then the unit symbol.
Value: 95 V
